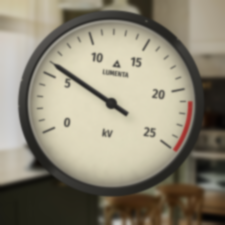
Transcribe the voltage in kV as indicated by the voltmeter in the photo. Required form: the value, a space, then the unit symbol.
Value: 6 kV
